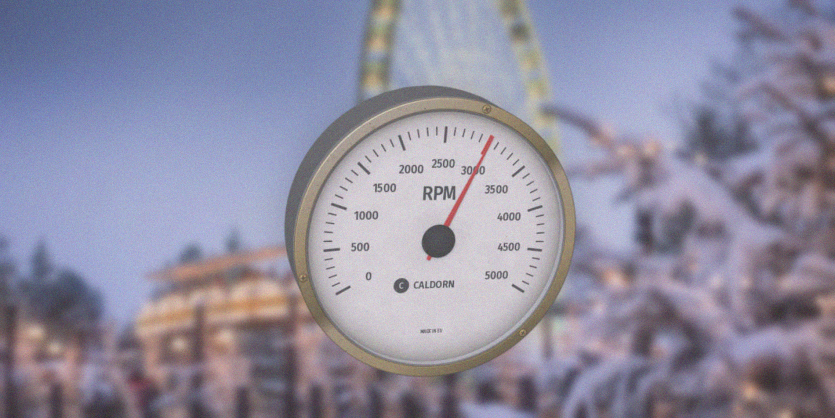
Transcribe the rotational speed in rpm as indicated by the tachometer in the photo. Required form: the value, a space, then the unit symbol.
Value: 3000 rpm
